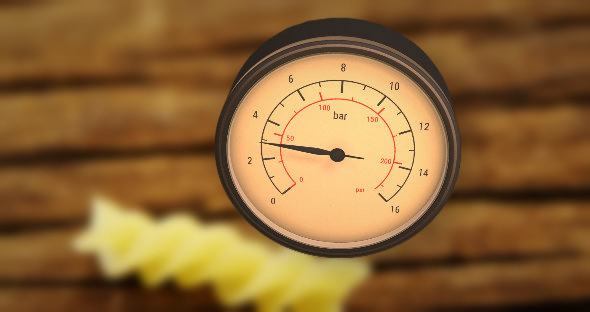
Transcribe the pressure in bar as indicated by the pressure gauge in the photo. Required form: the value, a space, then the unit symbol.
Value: 3 bar
